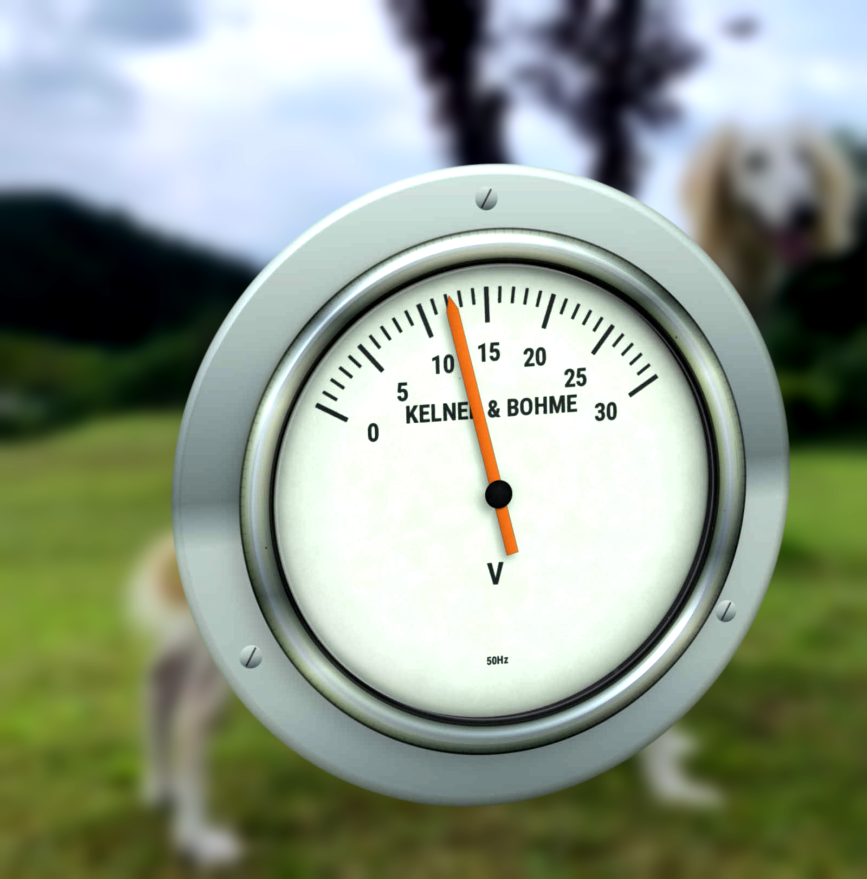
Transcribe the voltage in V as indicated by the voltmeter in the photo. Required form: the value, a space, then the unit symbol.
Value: 12 V
